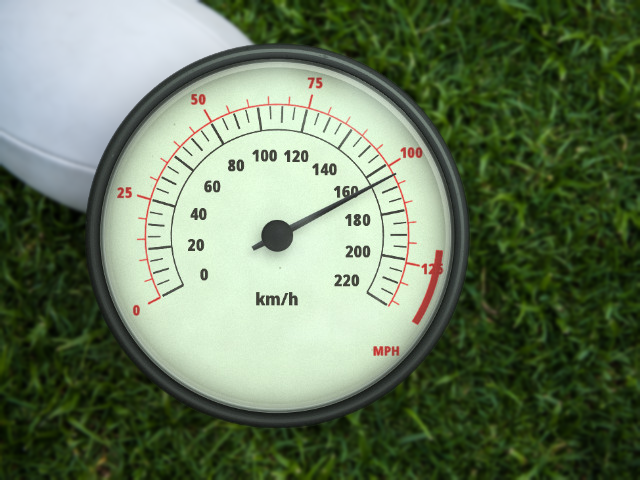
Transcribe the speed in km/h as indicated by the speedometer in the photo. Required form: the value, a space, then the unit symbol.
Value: 165 km/h
